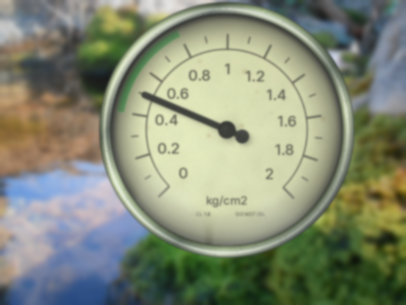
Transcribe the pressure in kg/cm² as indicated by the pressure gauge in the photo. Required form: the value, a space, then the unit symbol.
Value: 0.5 kg/cm²
